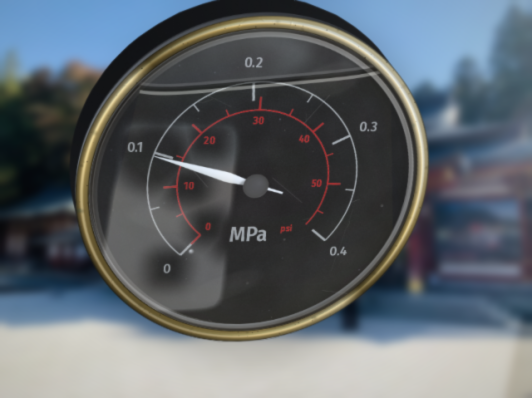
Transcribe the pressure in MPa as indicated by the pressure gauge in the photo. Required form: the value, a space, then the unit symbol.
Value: 0.1 MPa
